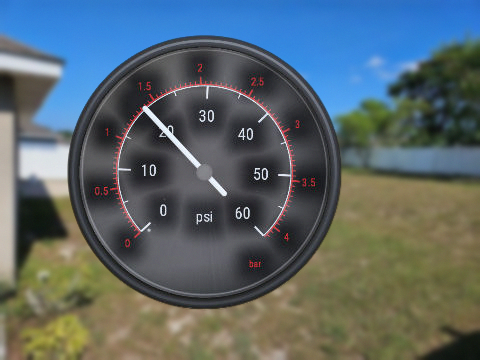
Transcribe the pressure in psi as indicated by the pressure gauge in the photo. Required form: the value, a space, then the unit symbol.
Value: 20 psi
